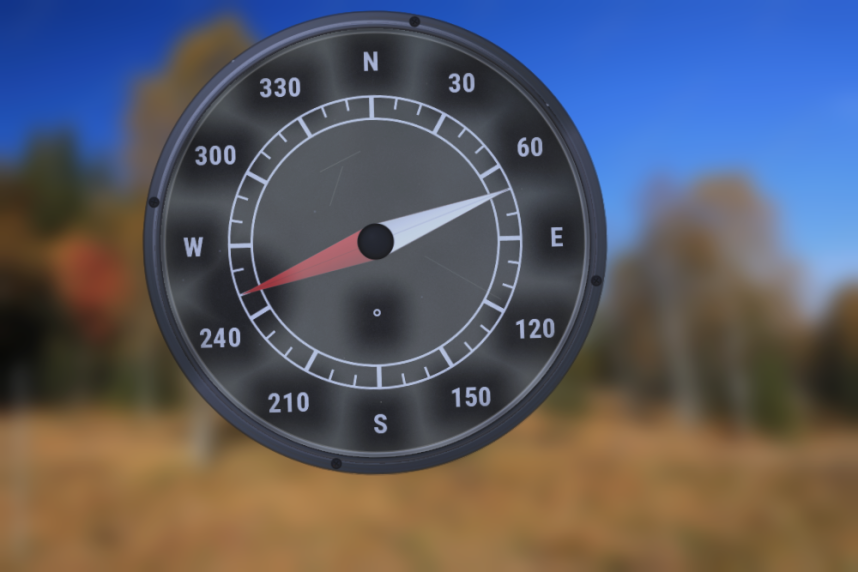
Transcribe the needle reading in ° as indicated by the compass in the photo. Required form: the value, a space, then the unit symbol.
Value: 250 °
